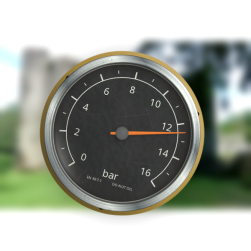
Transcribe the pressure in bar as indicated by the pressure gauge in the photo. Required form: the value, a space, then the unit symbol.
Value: 12.5 bar
